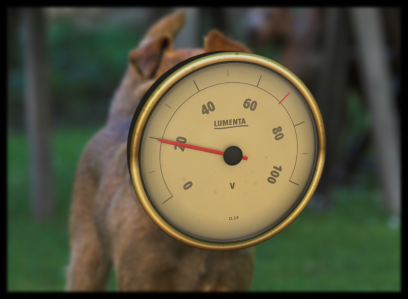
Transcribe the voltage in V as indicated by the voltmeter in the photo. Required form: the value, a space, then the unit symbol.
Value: 20 V
